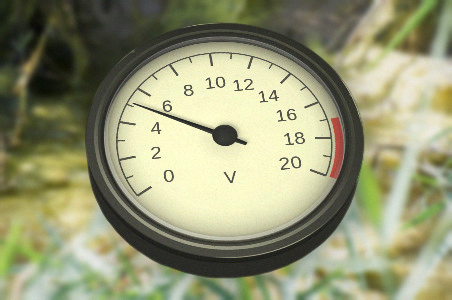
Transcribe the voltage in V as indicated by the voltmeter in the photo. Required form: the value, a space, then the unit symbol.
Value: 5 V
